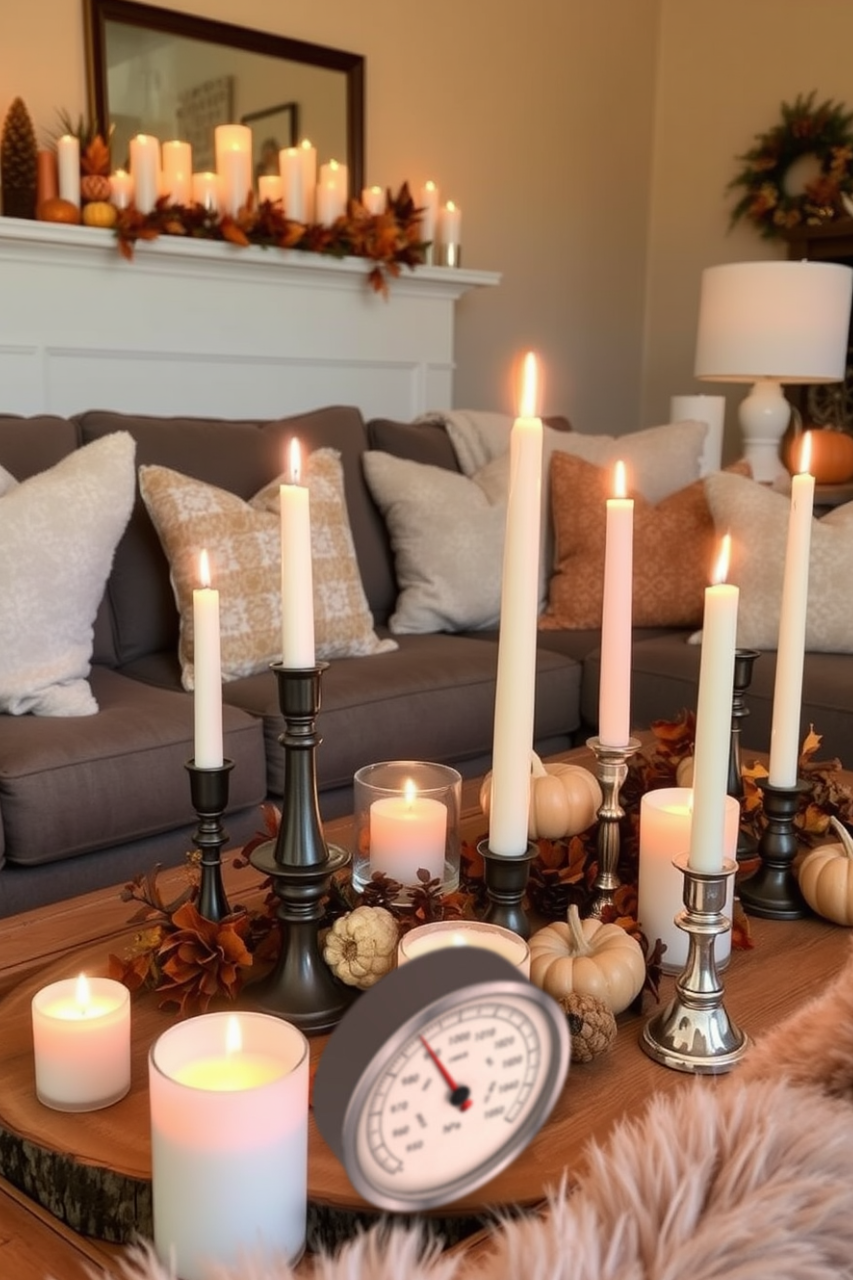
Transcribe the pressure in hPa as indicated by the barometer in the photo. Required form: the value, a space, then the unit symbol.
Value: 990 hPa
